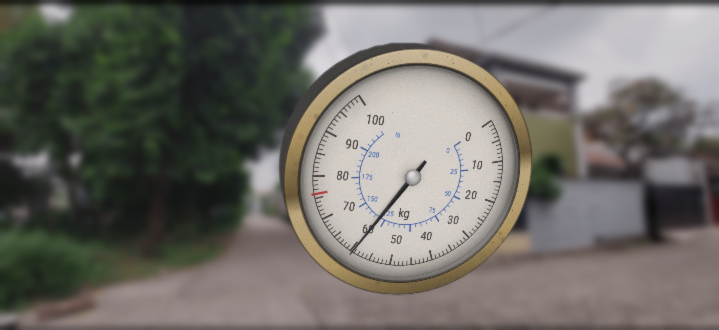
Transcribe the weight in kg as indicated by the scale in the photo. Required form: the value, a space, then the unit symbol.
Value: 60 kg
